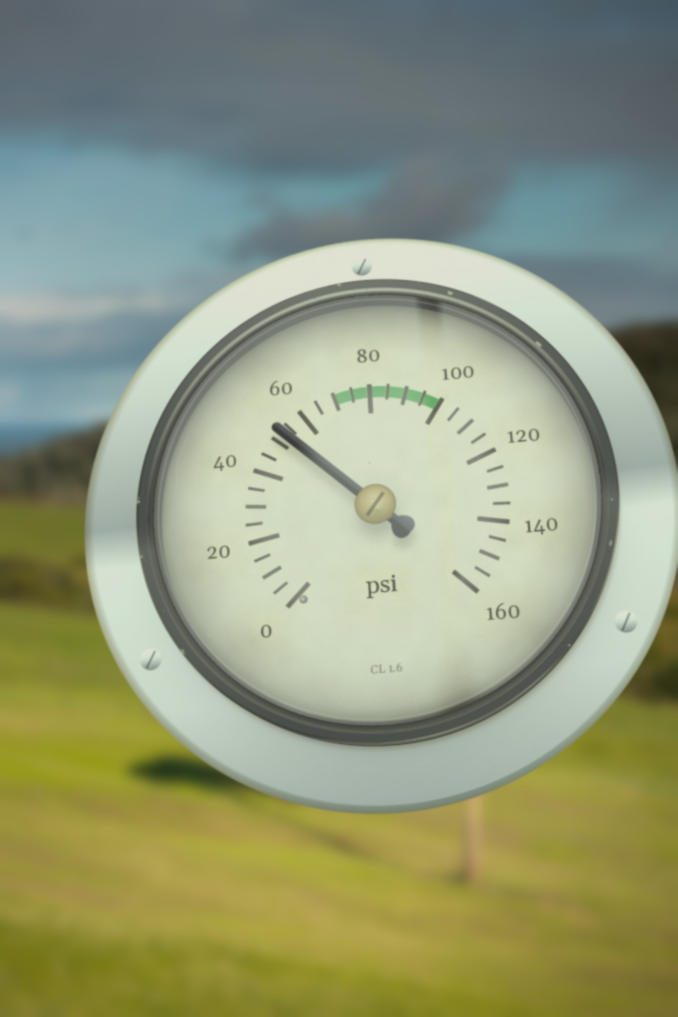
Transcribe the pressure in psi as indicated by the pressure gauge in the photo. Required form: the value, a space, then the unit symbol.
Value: 52.5 psi
